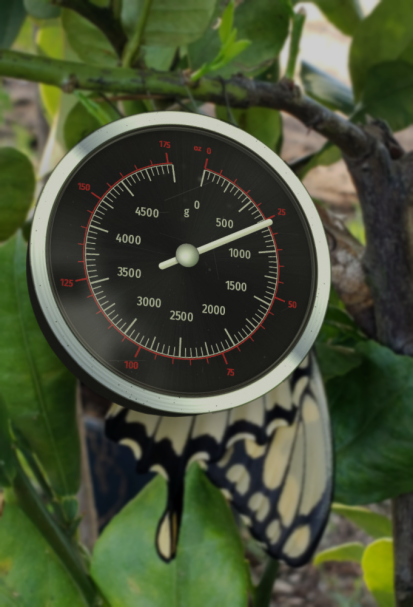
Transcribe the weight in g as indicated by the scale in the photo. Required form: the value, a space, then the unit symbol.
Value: 750 g
